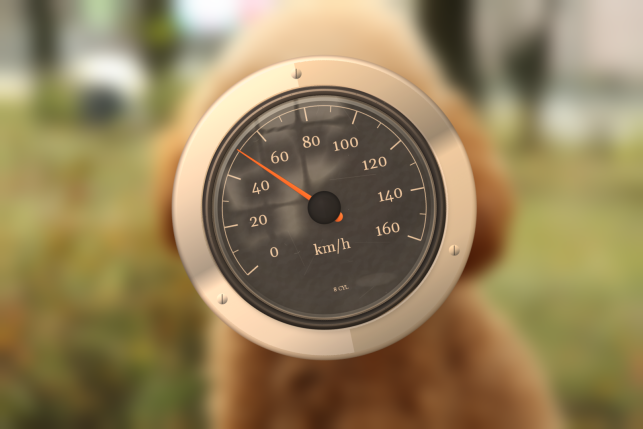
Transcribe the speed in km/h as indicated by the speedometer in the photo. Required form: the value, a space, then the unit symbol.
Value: 50 km/h
